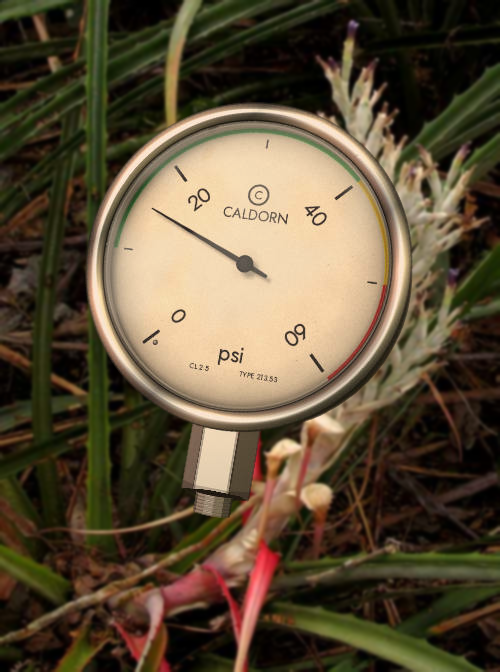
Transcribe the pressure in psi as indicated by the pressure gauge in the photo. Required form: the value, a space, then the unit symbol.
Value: 15 psi
